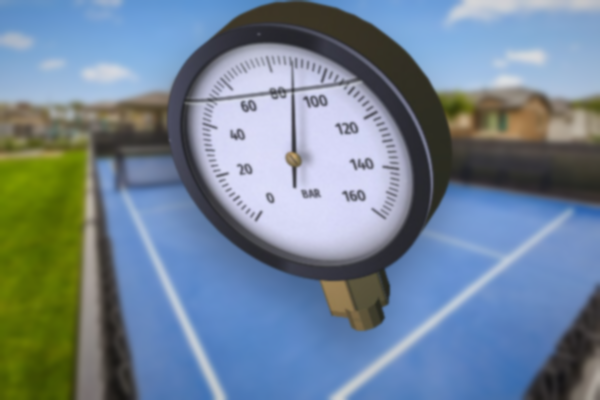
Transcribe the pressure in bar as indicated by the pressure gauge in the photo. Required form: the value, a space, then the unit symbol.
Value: 90 bar
